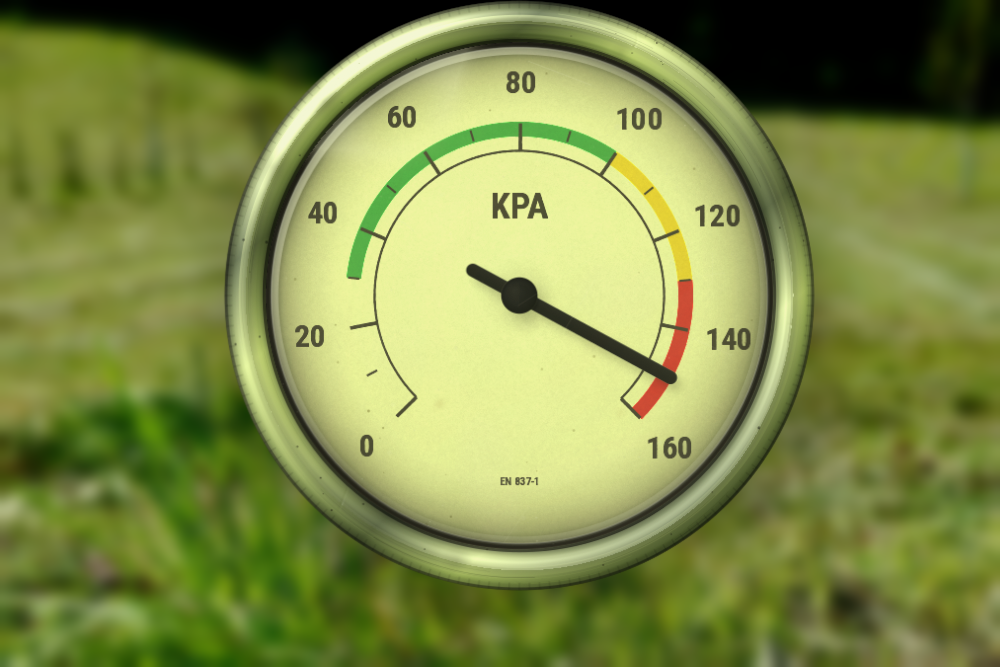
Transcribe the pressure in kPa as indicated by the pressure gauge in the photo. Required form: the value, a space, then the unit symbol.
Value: 150 kPa
